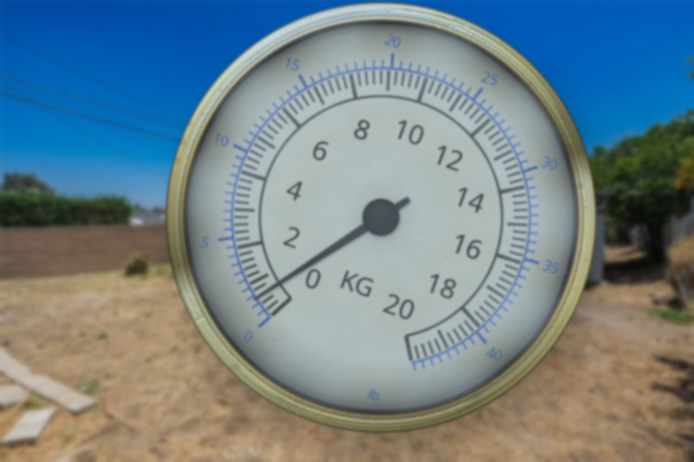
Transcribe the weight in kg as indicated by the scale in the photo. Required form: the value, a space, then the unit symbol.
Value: 0.6 kg
